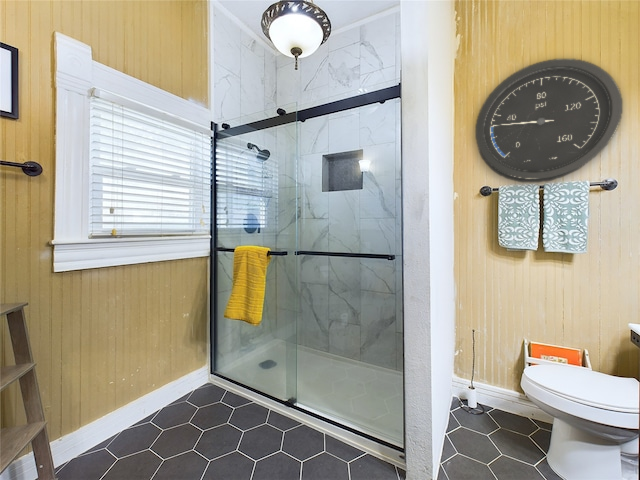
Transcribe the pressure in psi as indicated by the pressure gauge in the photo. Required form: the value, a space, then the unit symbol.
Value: 30 psi
